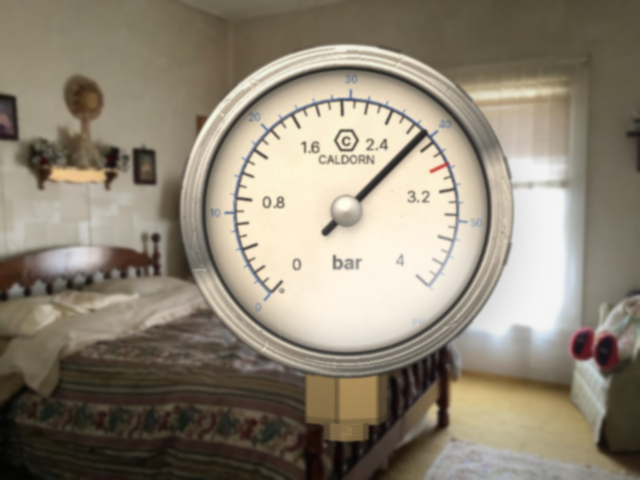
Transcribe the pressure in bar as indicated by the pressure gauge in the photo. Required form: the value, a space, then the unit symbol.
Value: 2.7 bar
